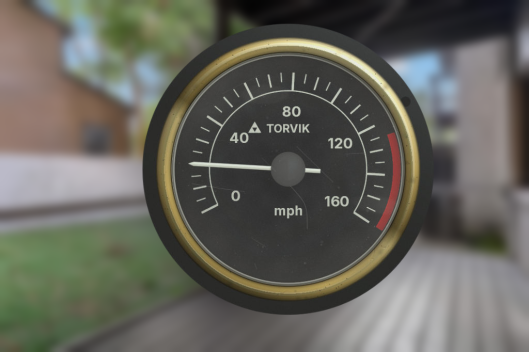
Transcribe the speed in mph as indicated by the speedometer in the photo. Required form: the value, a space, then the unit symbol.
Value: 20 mph
